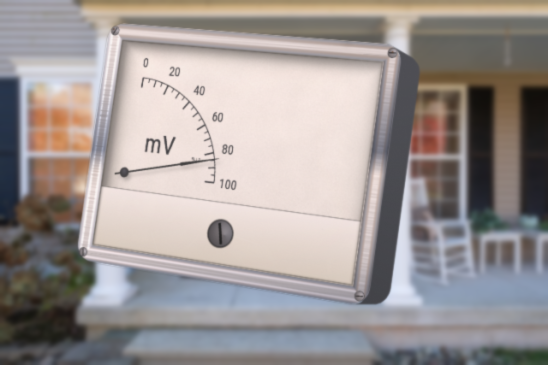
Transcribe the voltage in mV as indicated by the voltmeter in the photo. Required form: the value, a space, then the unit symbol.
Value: 85 mV
